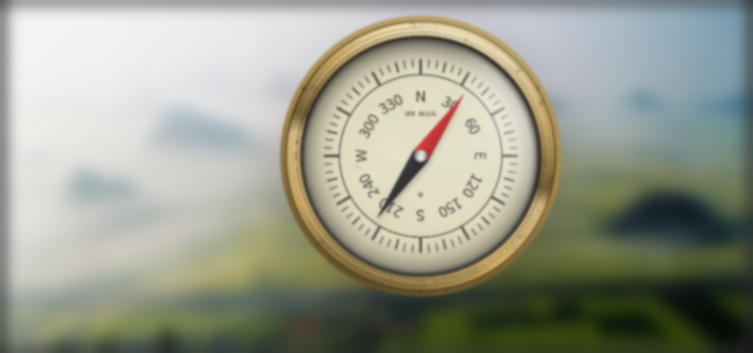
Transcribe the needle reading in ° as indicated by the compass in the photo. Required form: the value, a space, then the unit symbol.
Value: 35 °
